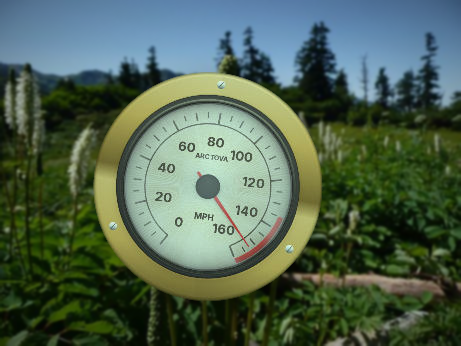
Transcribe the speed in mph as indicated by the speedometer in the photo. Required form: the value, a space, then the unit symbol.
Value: 152.5 mph
